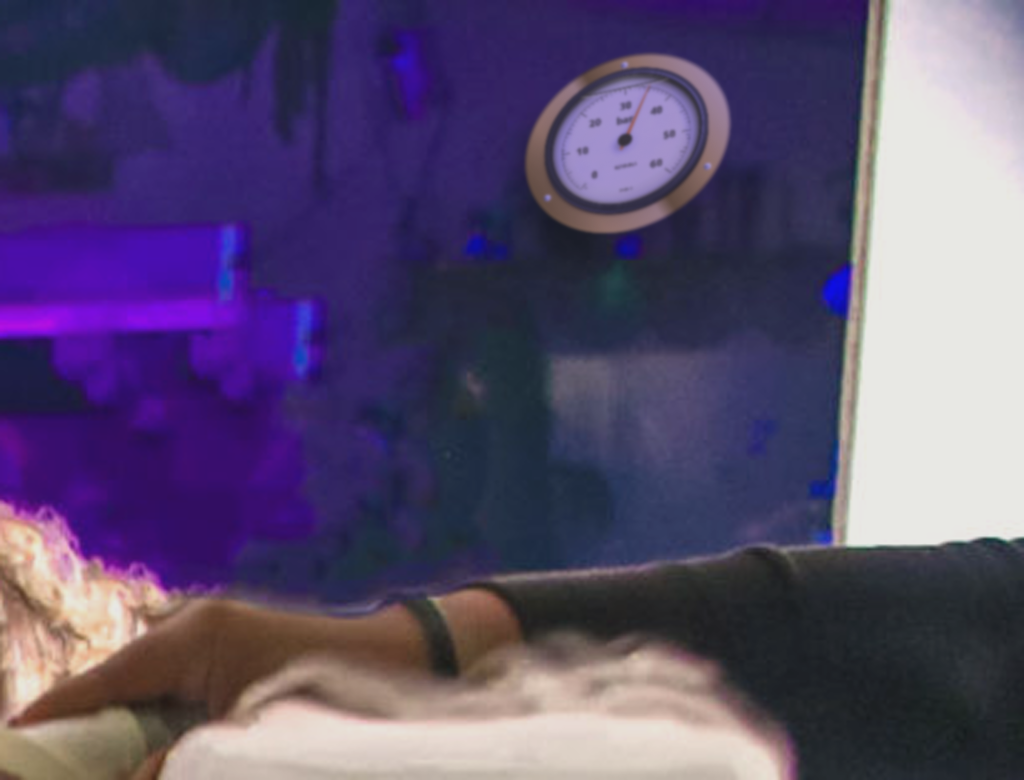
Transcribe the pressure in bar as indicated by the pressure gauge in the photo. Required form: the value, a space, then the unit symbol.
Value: 35 bar
